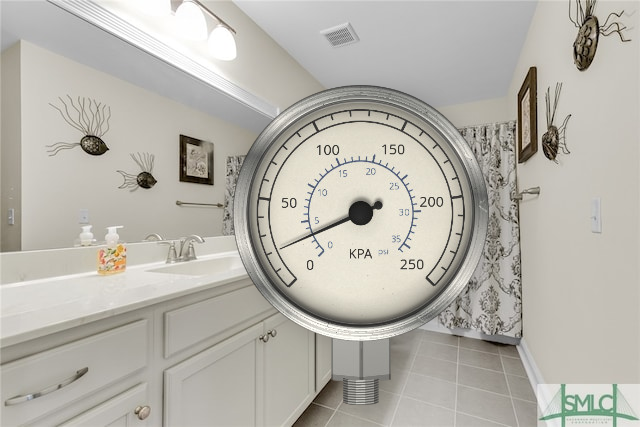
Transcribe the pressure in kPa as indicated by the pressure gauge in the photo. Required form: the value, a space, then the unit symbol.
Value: 20 kPa
